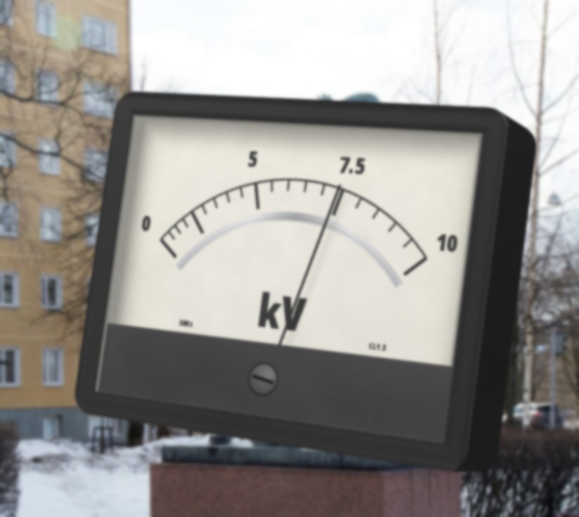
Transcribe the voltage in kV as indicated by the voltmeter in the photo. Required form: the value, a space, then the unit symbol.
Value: 7.5 kV
